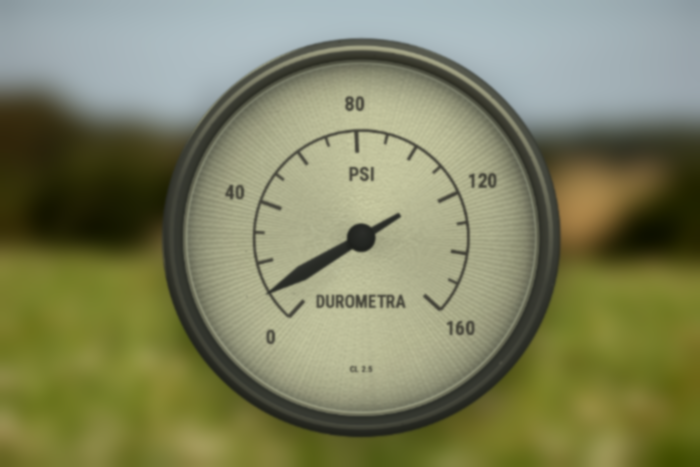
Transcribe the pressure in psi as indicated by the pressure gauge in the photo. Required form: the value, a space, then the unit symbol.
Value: 10 psi
